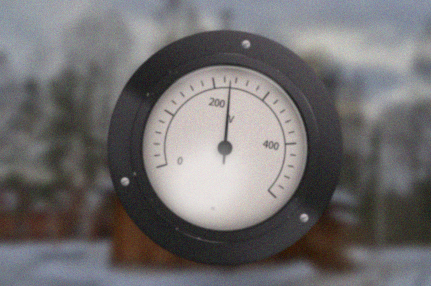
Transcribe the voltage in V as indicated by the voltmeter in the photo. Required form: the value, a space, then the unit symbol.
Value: 230 V
